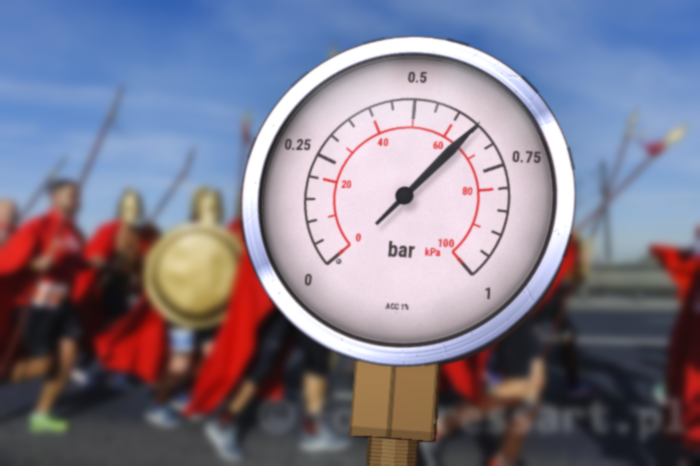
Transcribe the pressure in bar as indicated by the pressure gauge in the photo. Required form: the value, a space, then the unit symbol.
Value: 0.65 bar
